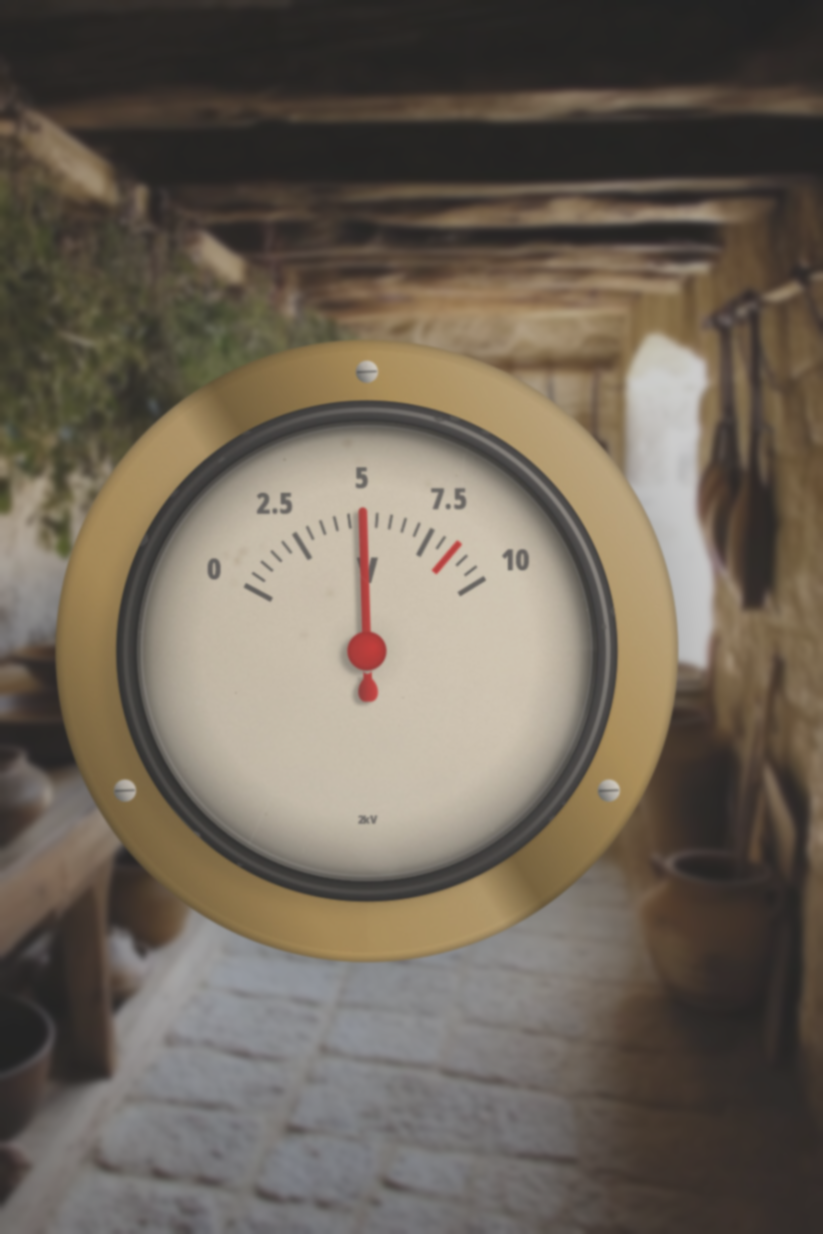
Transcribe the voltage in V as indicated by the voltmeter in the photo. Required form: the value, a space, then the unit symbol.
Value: 5 V
